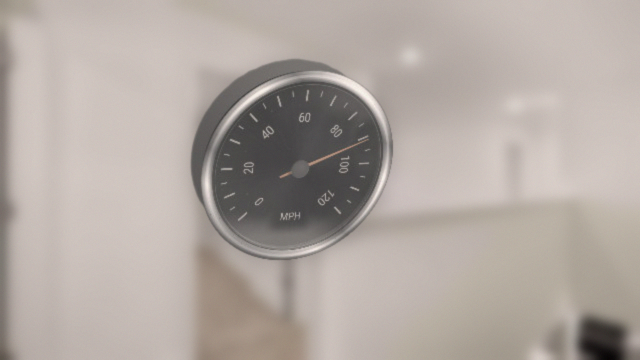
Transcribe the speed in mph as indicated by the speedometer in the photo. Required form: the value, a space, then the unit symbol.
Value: 90 mph
